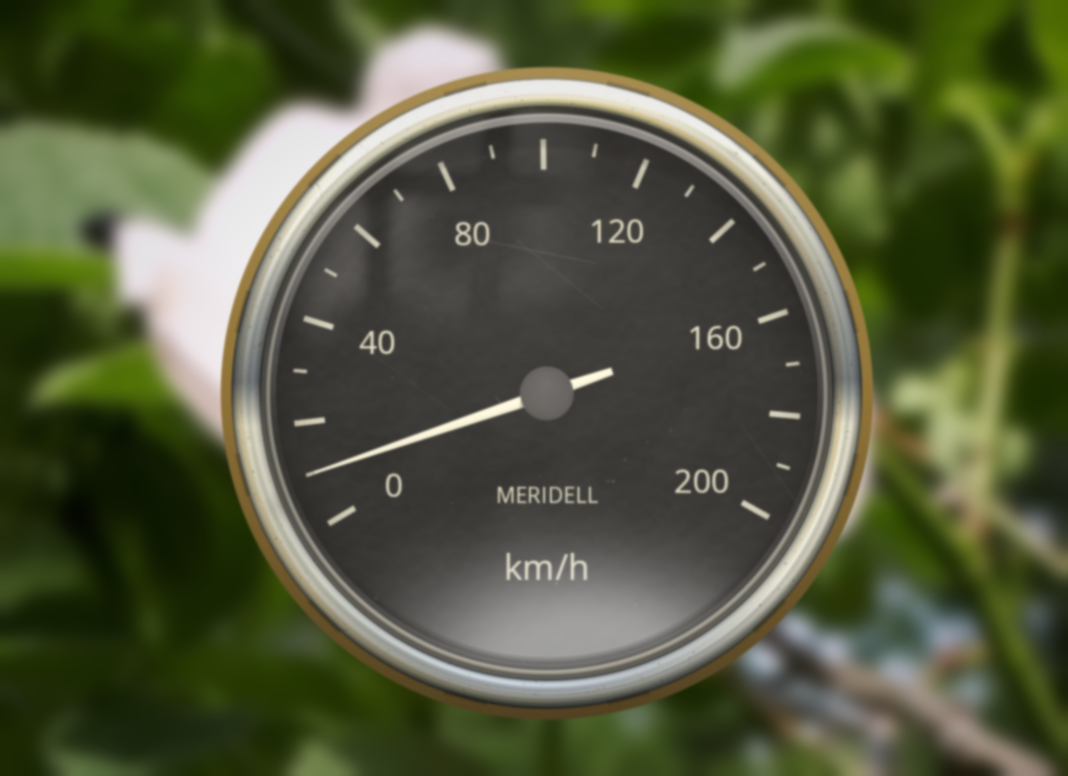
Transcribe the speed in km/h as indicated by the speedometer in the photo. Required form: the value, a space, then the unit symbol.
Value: 10 km/h
